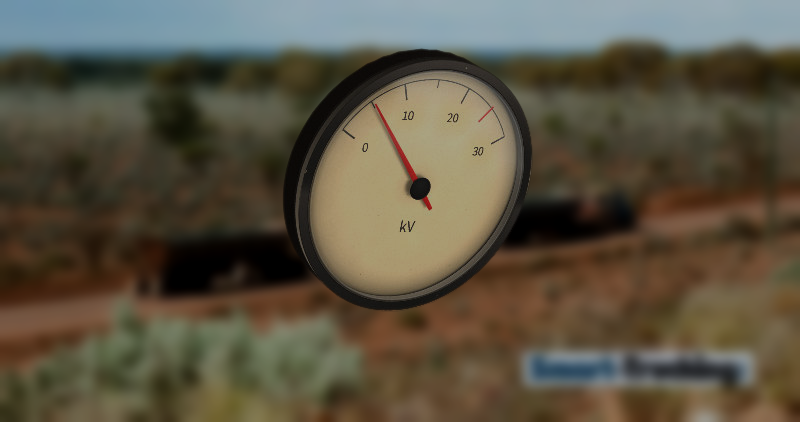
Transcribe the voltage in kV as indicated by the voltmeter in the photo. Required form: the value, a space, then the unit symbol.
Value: 5 kV
